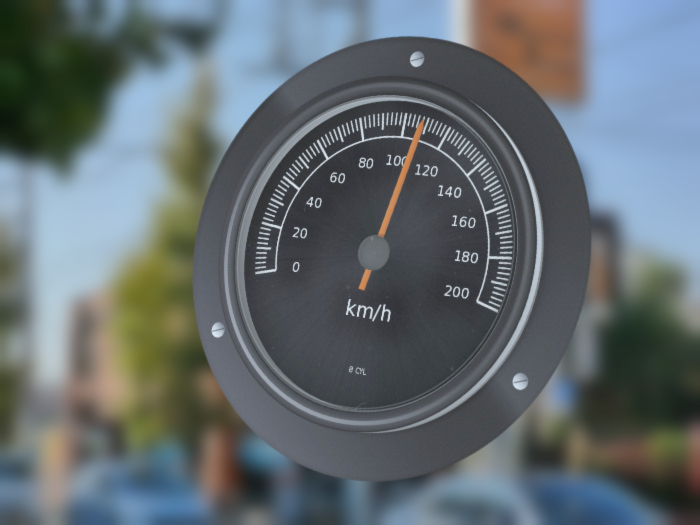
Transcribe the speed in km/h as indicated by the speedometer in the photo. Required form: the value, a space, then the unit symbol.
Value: 110 km/h
